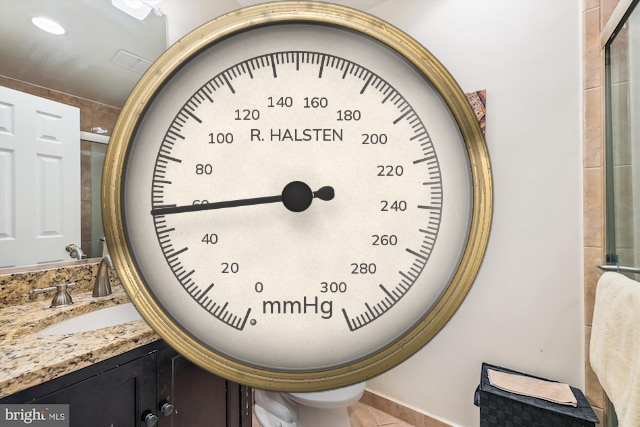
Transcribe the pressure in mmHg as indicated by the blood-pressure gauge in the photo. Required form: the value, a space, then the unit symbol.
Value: 58 mmHg
